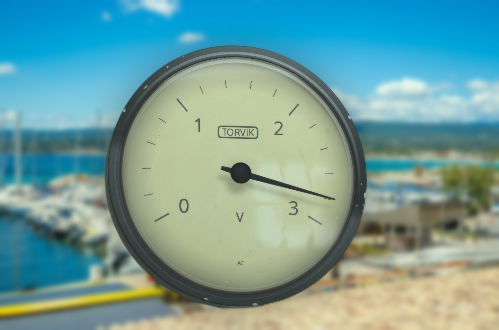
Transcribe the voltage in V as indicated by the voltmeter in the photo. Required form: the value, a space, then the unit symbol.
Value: 2.8 V
